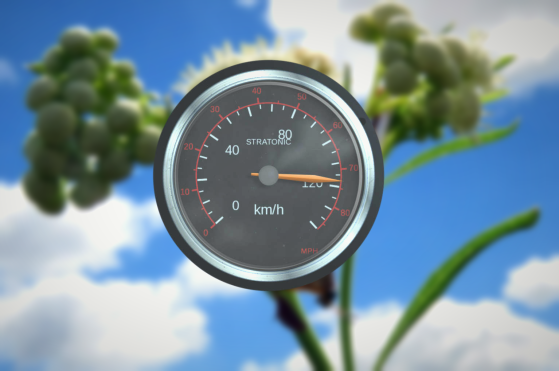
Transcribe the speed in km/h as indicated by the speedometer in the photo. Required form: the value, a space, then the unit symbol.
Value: 117.5 km/h
